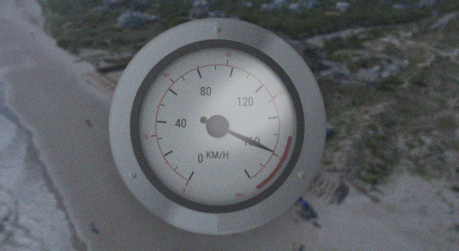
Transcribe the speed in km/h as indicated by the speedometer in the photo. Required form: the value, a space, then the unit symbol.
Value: 160 km/h
